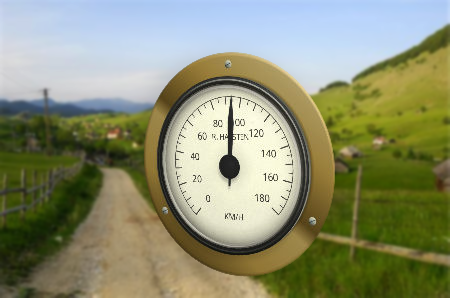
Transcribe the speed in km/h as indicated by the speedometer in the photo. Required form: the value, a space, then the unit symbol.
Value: 95 km/h
